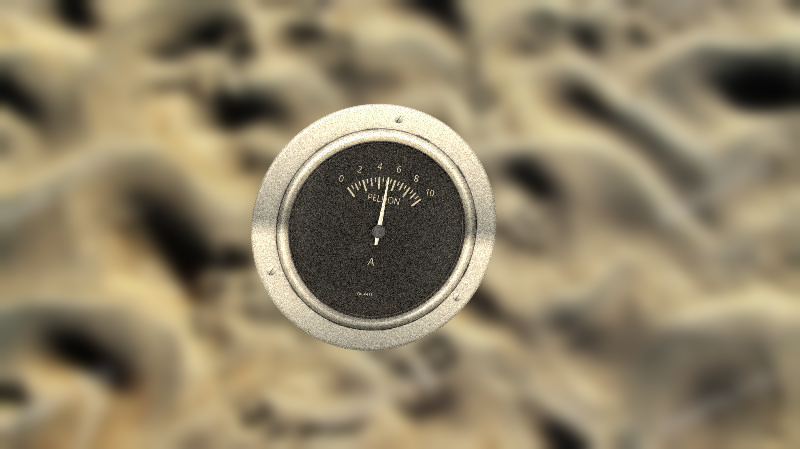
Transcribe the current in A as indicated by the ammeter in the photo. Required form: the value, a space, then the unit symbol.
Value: 5 A
